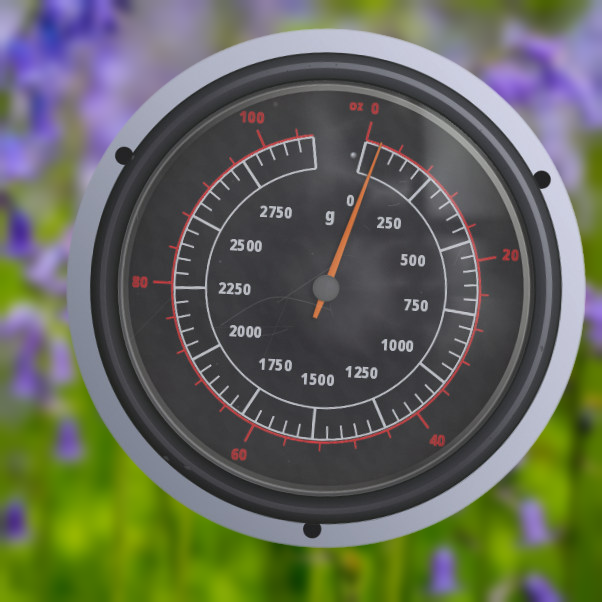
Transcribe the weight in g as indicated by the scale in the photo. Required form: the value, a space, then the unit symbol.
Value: 50 g
